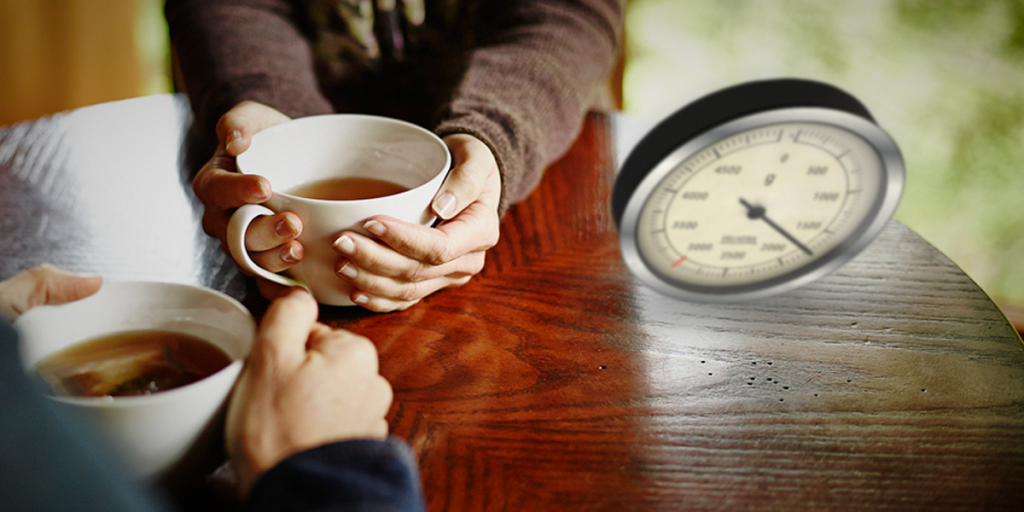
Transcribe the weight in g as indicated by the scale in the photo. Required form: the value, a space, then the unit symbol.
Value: 1750 g
